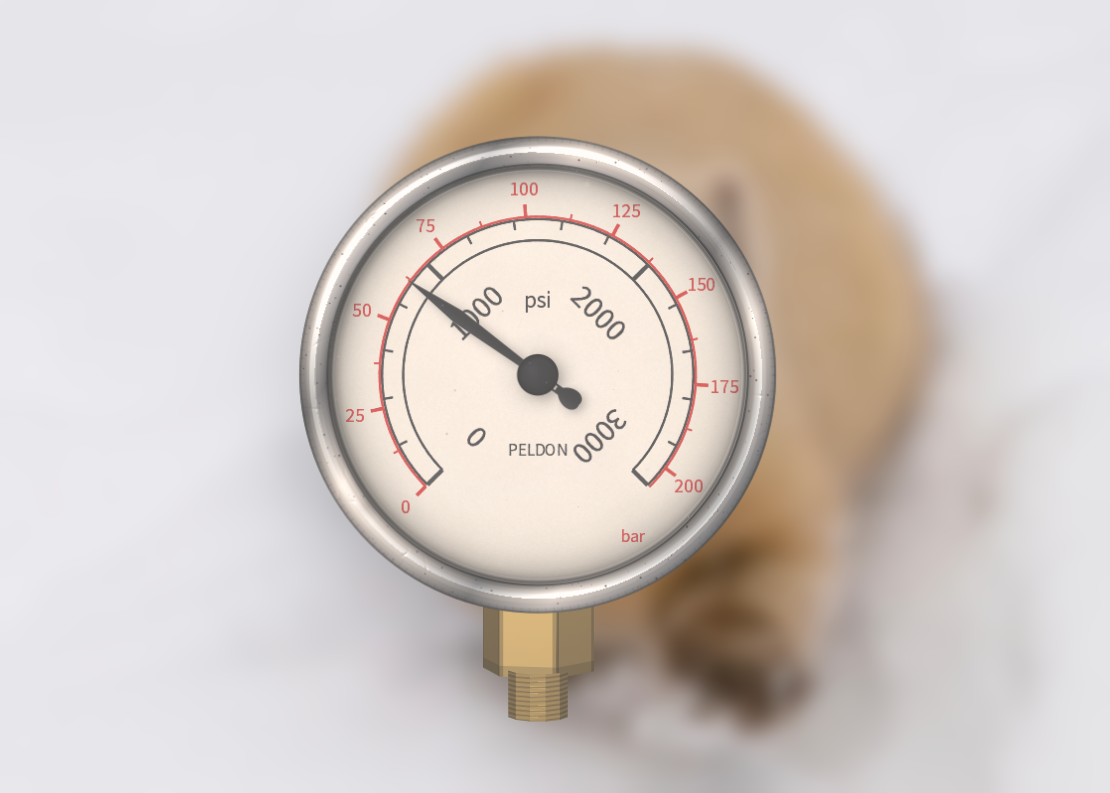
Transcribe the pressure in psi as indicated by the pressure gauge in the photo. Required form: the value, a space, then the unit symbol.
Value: 900 psi
